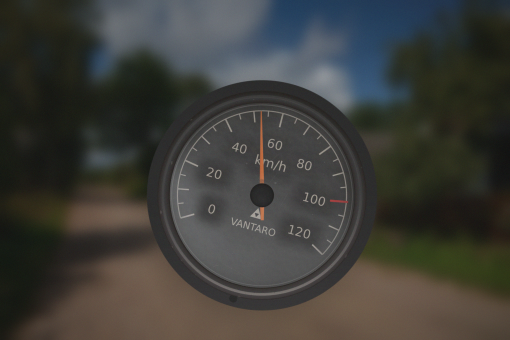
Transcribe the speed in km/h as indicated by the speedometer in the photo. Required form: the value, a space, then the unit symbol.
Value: 52.5 km/h
